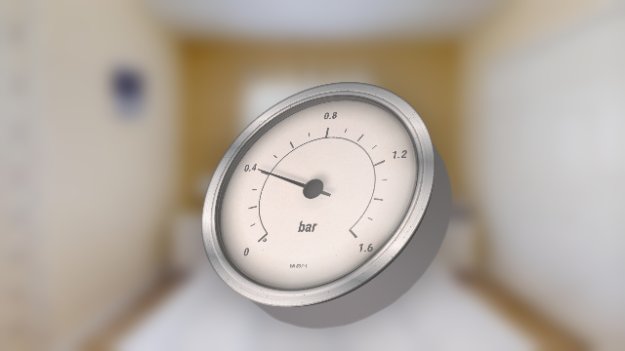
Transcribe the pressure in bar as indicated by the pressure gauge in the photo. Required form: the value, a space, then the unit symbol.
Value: 0.4 bar
